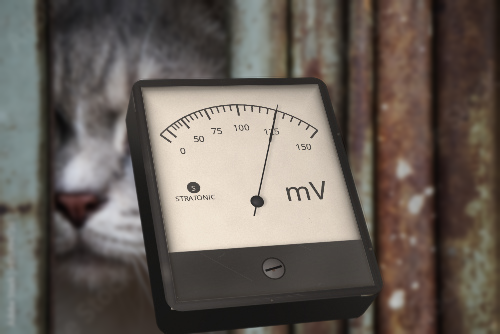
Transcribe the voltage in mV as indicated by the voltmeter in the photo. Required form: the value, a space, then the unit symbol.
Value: 125 mV
